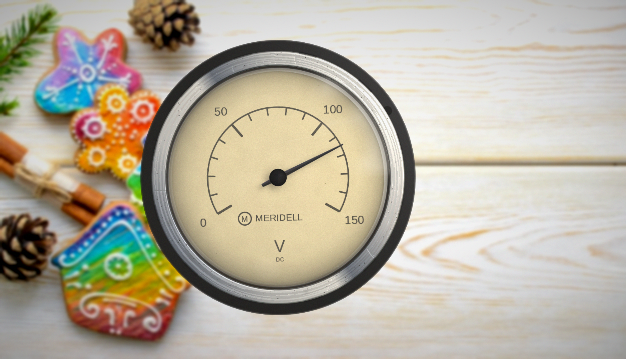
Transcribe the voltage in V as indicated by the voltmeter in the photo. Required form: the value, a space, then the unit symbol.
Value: 115 V
